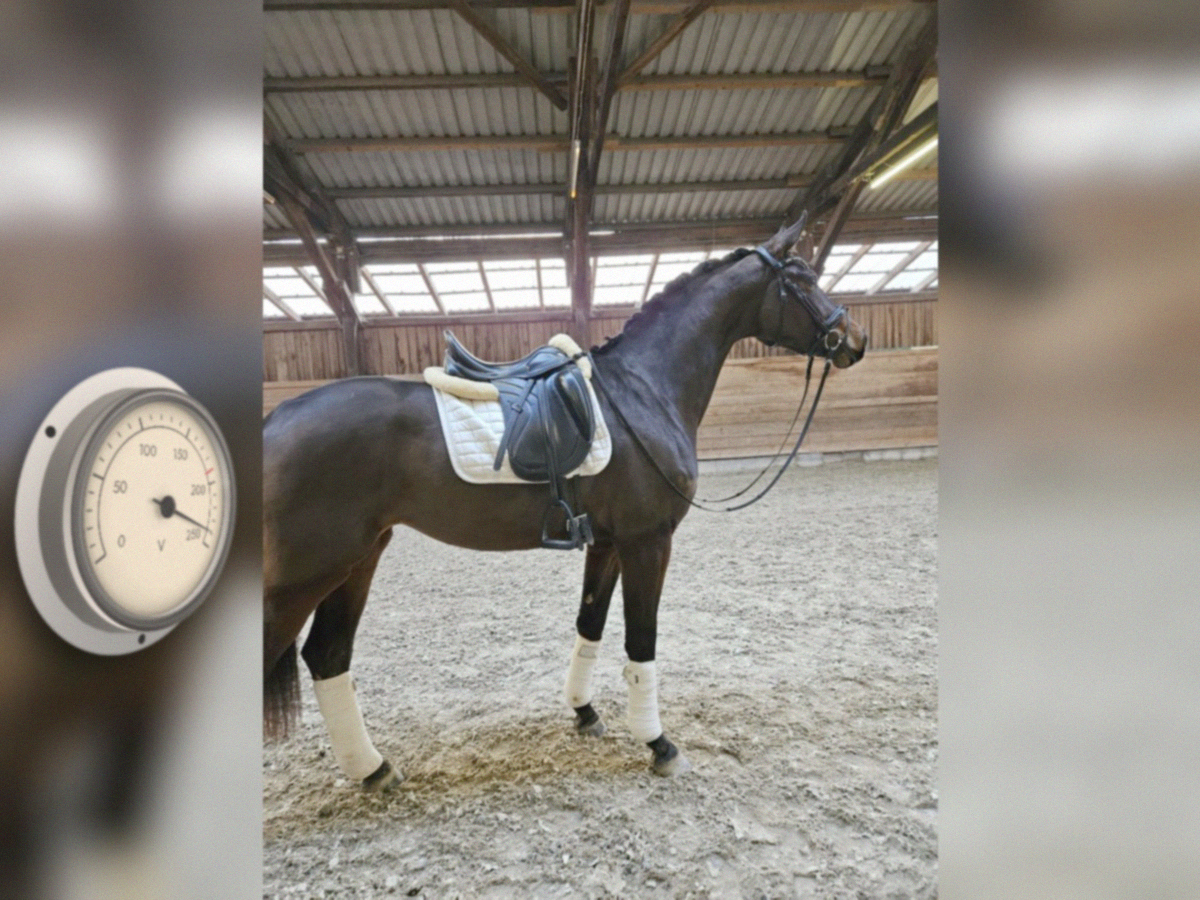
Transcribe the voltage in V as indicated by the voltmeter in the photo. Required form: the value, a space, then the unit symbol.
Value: 240 V
